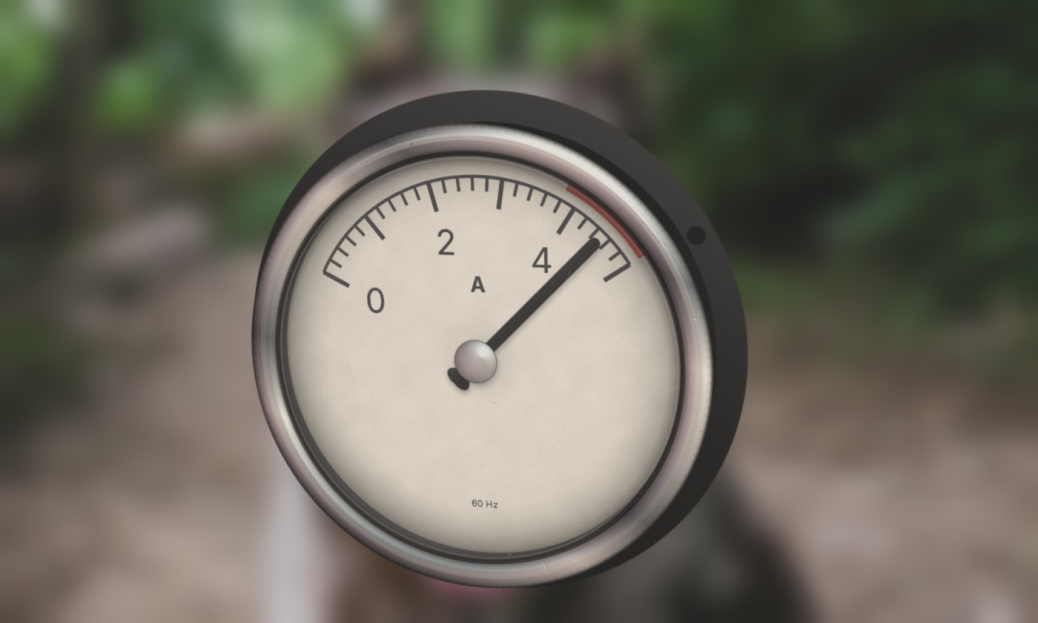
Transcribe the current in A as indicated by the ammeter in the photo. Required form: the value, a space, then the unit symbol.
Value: 4.5 A
